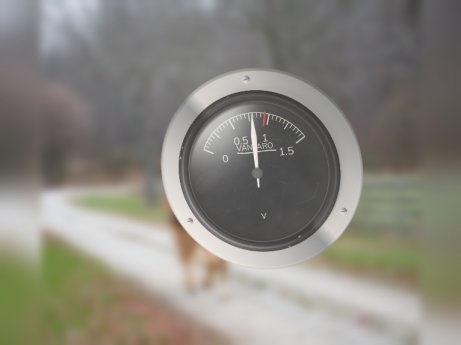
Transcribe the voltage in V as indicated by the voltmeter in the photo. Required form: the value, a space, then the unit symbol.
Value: 0.8 V
